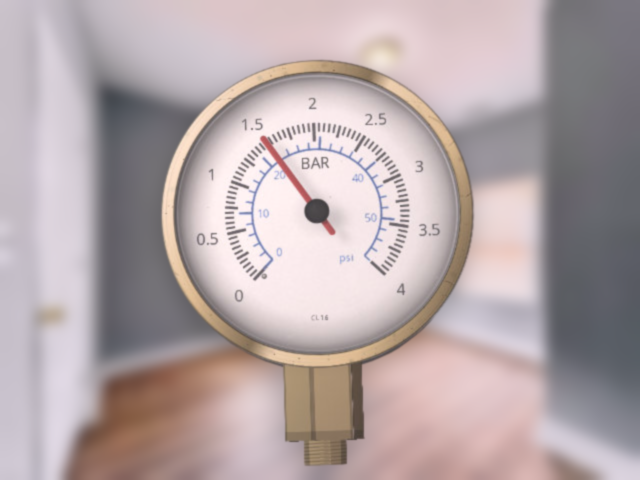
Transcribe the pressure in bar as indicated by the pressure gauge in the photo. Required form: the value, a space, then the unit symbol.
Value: 1.5 bar
